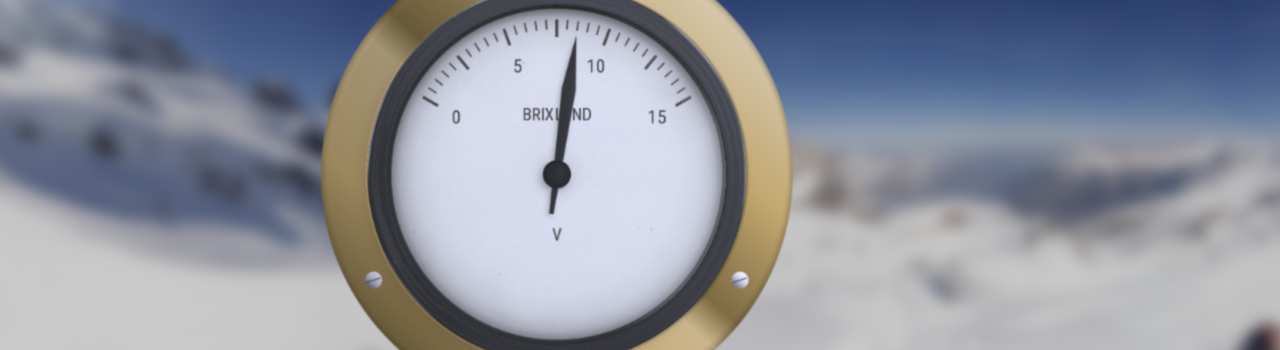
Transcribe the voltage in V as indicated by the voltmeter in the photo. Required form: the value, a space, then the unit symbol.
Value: 8.5 V
